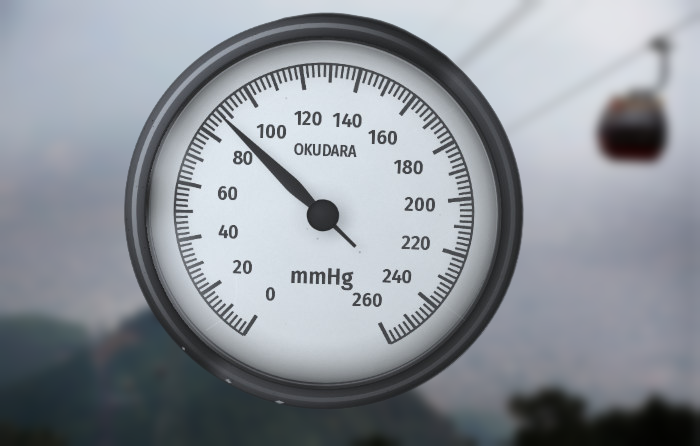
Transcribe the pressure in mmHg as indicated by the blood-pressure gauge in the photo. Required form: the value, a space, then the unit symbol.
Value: 88 mmHg
